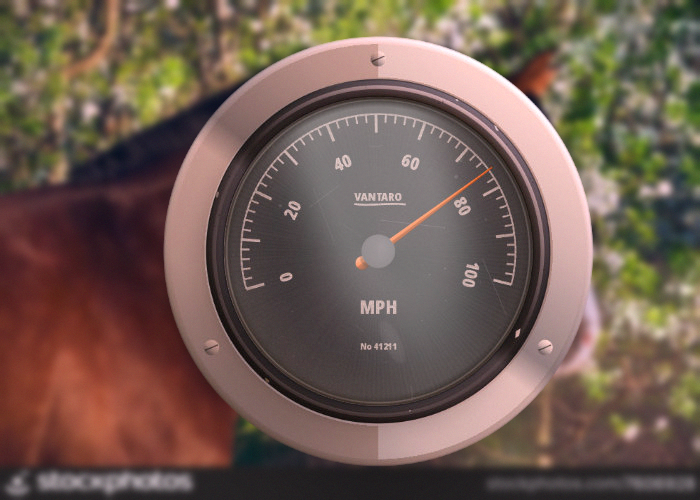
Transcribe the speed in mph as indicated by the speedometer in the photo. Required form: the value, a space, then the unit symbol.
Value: 76 mph
